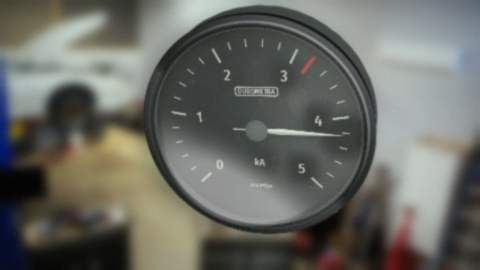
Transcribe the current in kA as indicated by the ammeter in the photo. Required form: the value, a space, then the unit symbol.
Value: 4.2 kA
